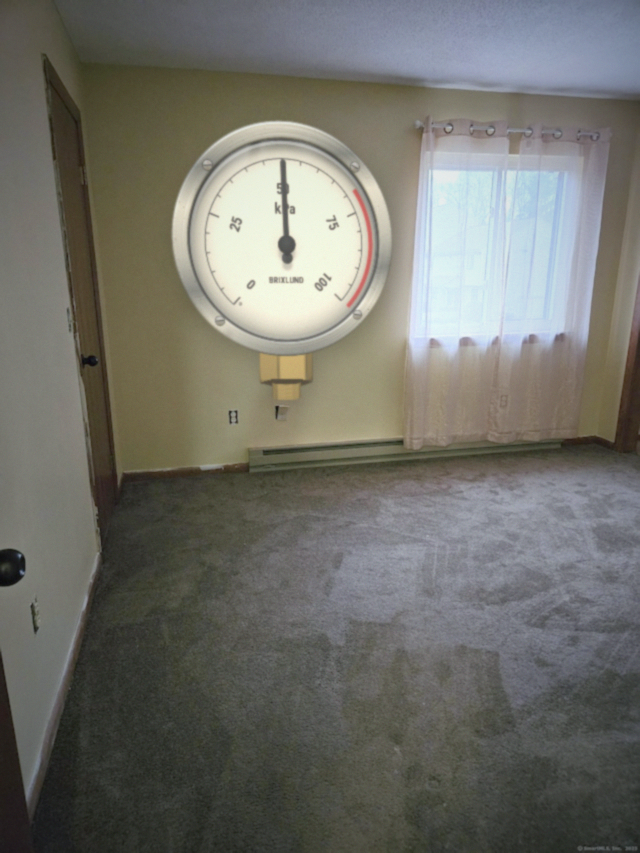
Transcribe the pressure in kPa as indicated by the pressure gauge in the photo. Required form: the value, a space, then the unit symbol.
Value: 50 kPa
